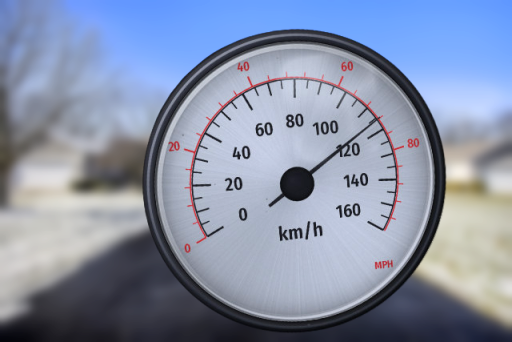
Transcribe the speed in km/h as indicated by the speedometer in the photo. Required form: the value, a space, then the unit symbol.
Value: 115 km/h
